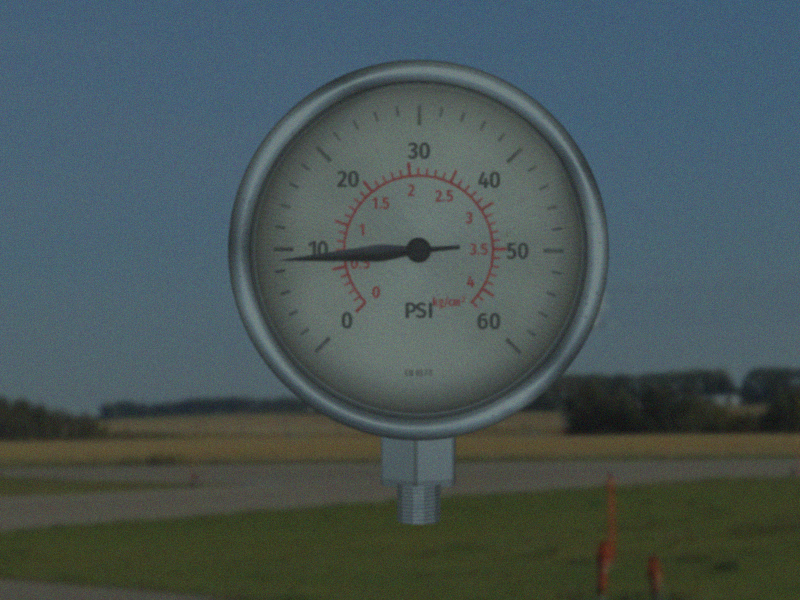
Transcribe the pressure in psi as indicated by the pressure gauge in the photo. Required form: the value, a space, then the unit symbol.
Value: 9 psi
